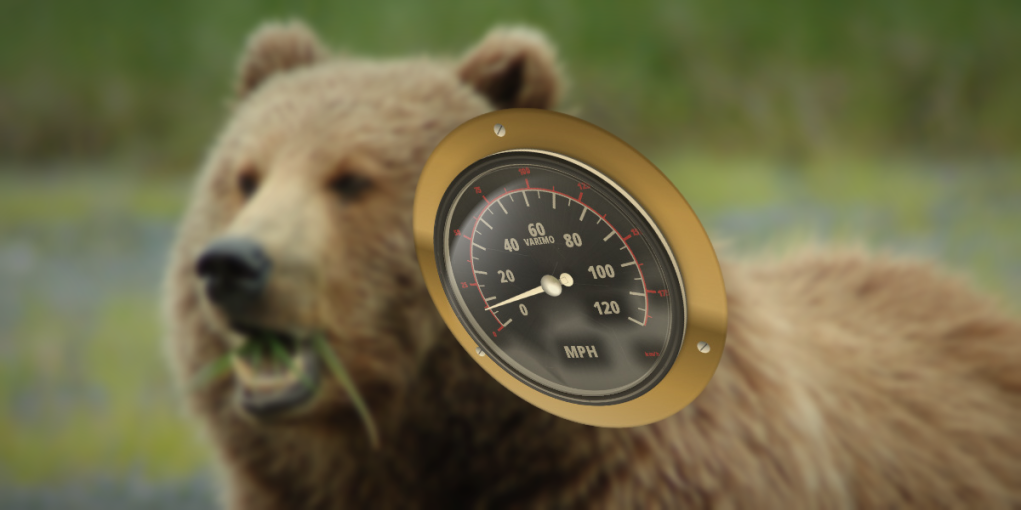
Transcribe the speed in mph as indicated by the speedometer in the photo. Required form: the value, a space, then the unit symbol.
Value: 7.5 mph
